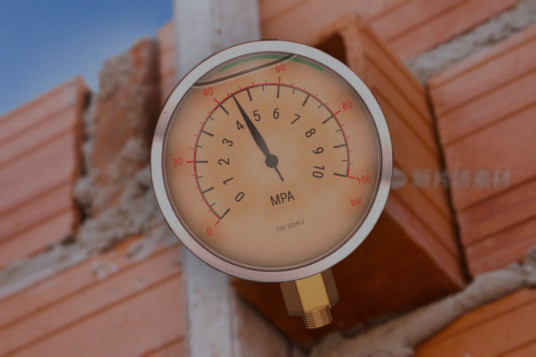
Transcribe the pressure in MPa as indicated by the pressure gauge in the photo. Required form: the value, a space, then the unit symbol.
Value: 4.5 MPa
